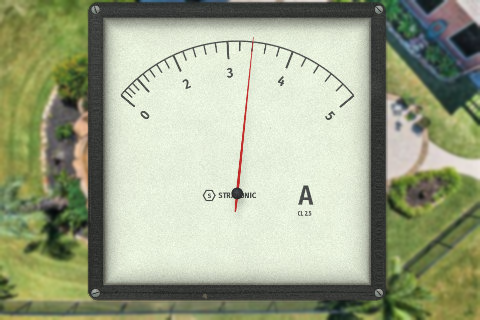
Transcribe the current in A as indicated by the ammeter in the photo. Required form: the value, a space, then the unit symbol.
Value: 3.4 A
